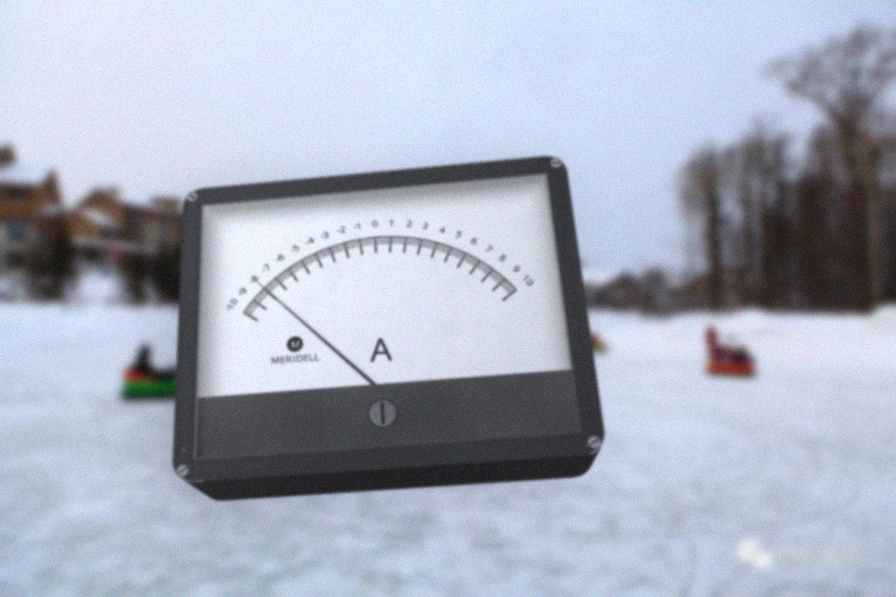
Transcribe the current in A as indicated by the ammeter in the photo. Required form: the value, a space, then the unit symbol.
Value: -8 A
